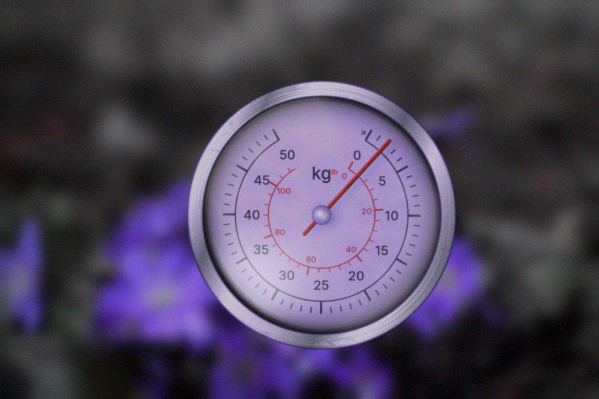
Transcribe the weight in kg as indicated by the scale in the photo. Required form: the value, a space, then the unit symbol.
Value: 2 kg
